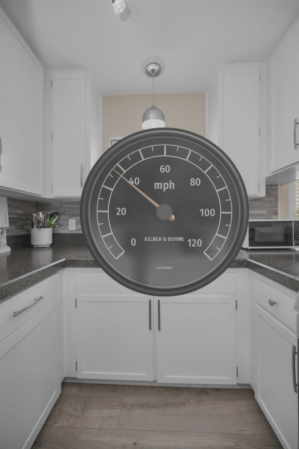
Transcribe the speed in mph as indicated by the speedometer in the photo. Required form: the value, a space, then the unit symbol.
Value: 37.5 mph
